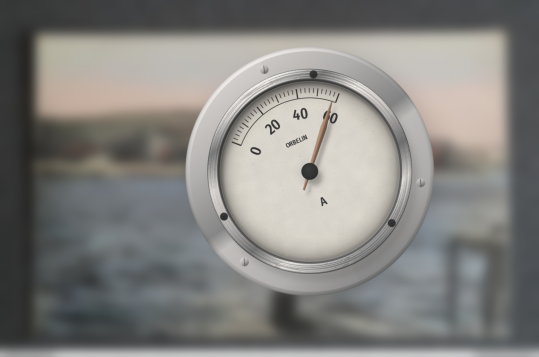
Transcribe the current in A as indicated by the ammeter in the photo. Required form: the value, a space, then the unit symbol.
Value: 58 A
